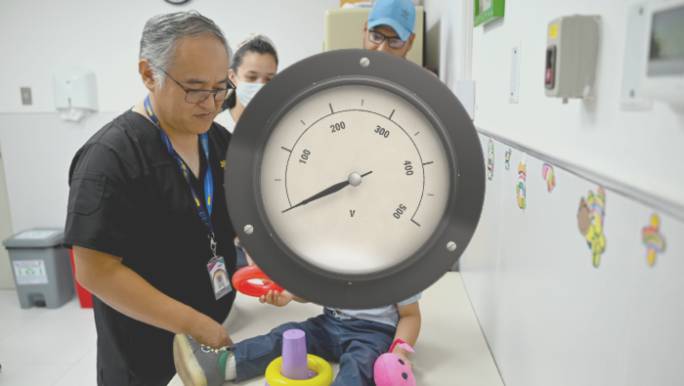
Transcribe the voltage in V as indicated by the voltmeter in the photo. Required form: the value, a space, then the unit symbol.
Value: 0 V
